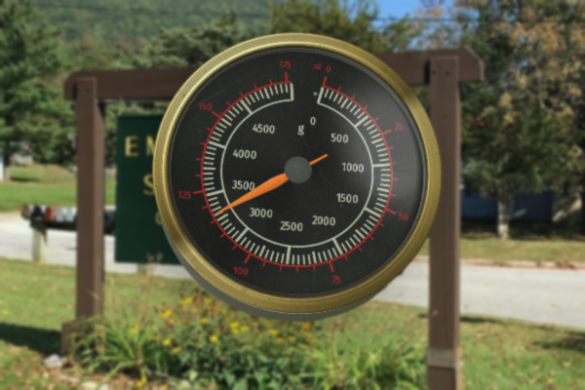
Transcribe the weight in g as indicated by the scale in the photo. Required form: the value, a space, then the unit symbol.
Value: 3300 g
